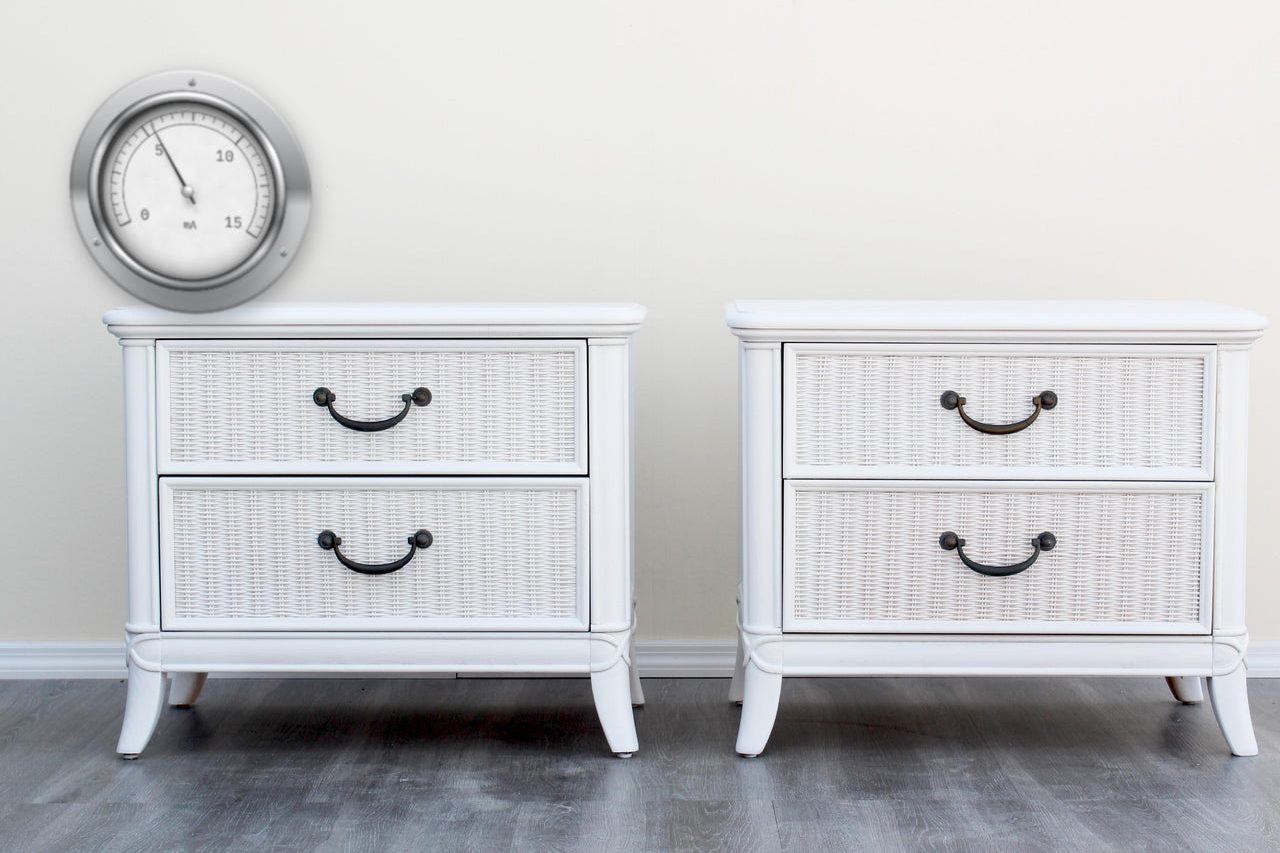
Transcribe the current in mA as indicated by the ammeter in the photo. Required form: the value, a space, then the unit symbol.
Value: 5.5 mA
